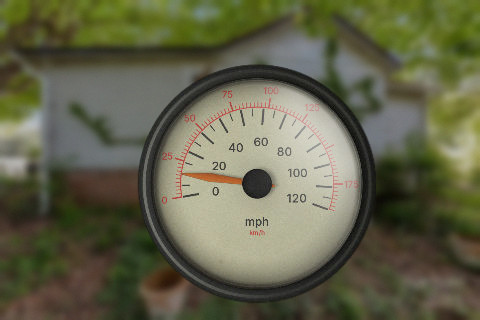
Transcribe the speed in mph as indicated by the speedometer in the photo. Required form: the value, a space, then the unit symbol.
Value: 10 mph
